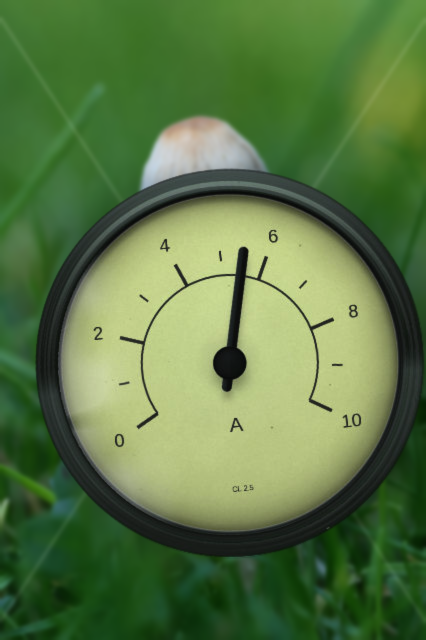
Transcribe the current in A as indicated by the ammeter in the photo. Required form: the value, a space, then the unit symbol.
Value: 5.5 A
